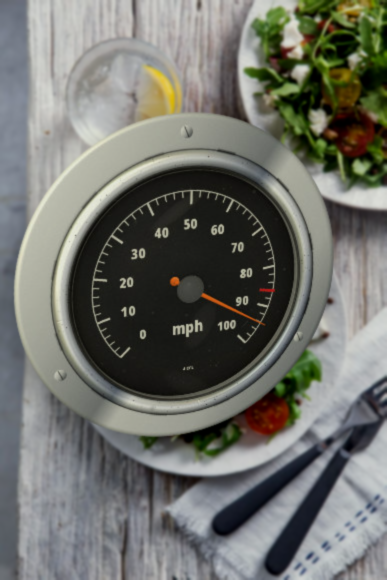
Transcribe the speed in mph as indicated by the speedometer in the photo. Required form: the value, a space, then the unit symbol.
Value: 94 mph
